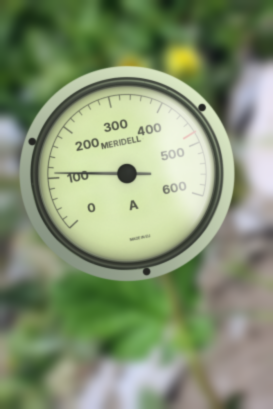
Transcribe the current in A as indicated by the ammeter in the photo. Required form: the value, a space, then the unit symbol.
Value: 110 A
